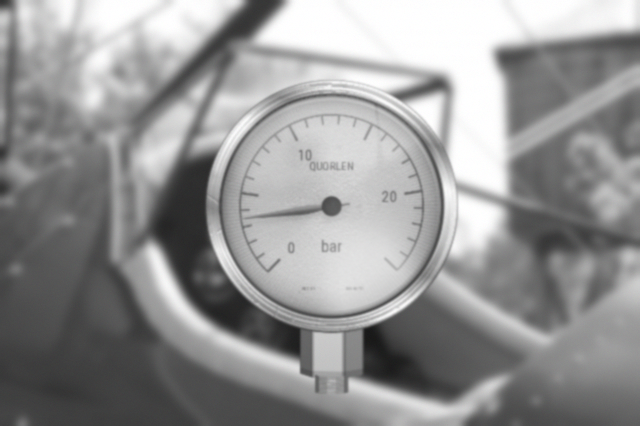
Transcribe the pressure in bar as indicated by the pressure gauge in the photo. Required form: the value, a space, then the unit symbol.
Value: 3.5 bar
